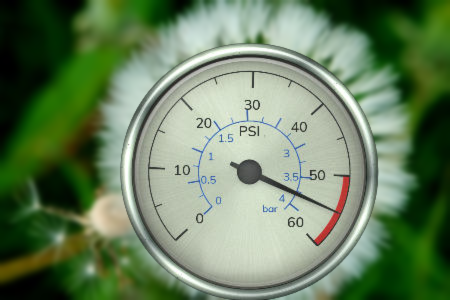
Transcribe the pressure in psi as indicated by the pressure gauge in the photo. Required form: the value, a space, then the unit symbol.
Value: 55 psi
